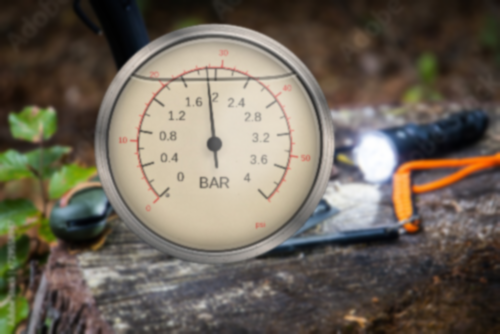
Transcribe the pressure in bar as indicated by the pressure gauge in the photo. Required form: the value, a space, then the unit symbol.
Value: 1.9 bar
